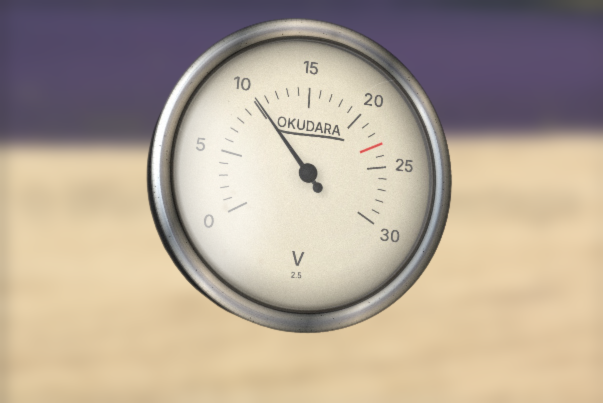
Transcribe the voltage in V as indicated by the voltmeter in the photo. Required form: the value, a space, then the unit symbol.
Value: 10 V
